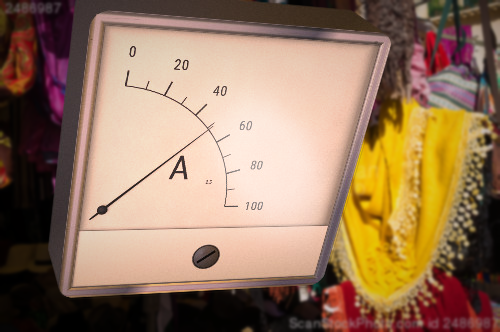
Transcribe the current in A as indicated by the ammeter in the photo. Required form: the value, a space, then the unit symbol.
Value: 50 A
